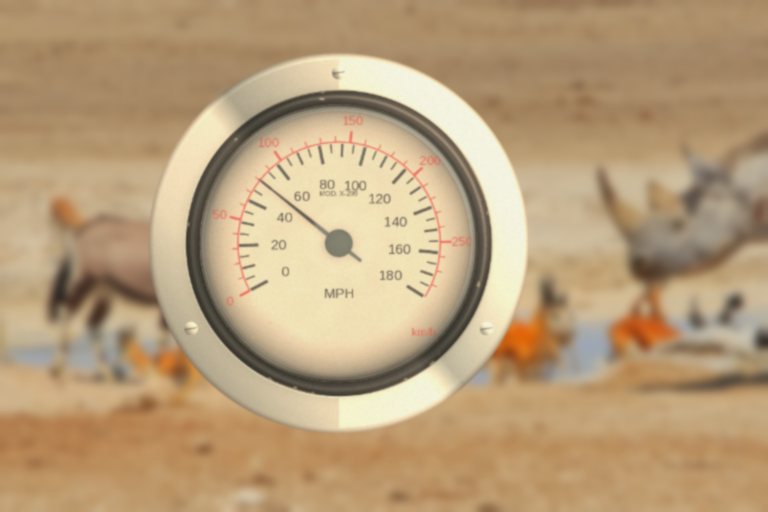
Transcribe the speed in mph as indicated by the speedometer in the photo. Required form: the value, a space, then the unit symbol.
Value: 50 mph
